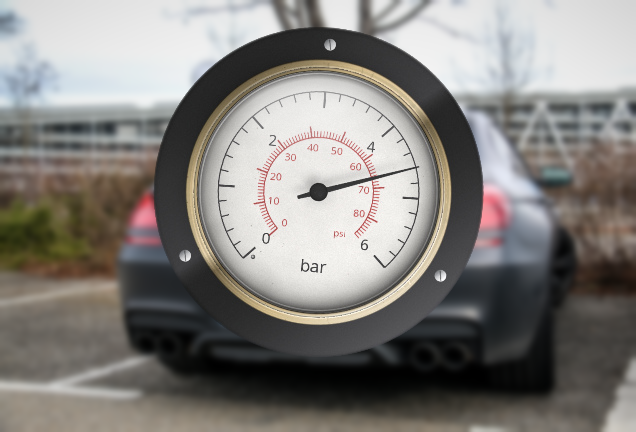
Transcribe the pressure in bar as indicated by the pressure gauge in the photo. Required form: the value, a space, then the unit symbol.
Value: 4.6 bar
